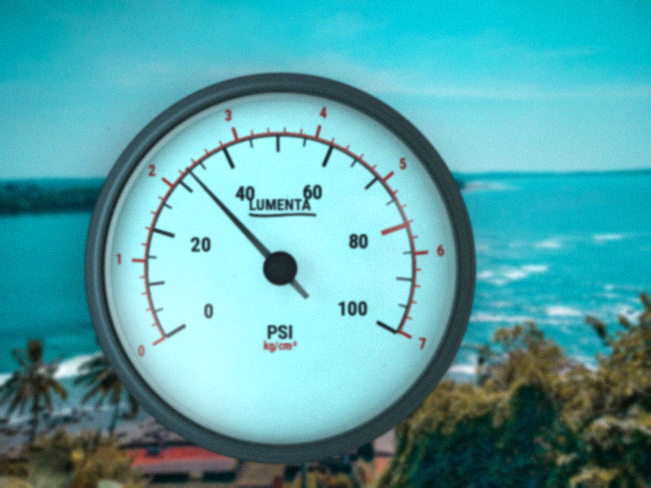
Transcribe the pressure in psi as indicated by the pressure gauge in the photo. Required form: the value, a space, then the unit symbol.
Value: 32.5 psi
